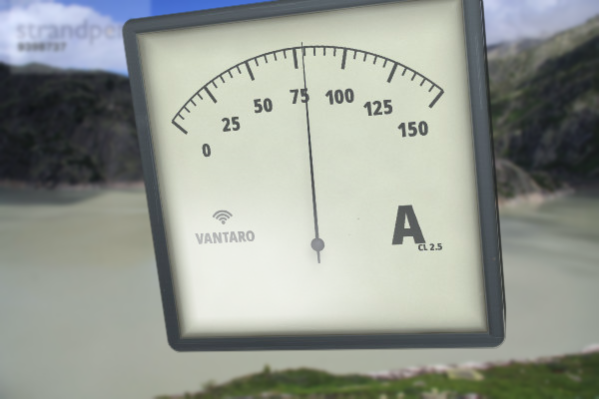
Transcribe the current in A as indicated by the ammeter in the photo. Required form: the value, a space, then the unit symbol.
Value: 80 A
